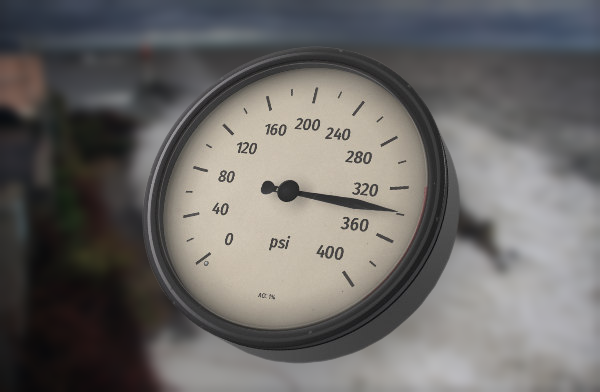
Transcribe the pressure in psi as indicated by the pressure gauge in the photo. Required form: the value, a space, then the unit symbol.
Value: 340 psi
